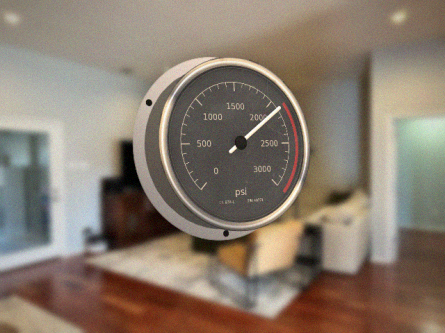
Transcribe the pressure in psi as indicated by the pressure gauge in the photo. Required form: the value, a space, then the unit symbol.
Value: 2100 psi
